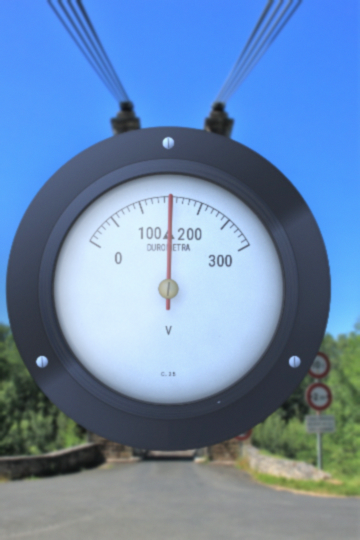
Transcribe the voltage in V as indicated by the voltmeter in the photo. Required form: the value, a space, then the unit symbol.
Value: 150 V
